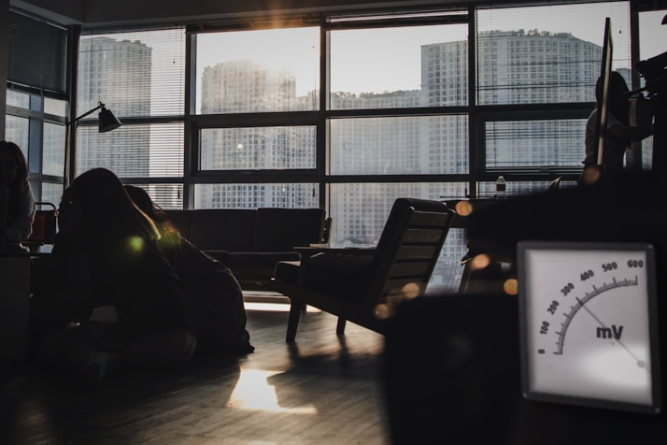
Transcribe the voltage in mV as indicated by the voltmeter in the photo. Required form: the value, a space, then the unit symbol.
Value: 300 mV
